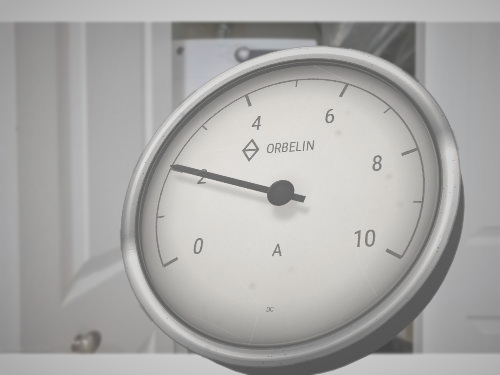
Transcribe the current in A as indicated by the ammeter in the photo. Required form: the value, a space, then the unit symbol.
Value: 2 A
